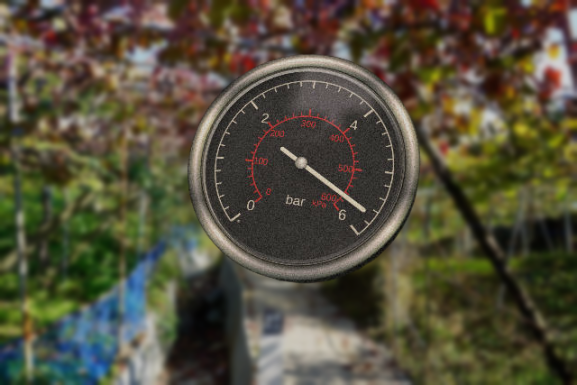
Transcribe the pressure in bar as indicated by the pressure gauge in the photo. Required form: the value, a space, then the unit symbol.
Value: 5.7 bar
